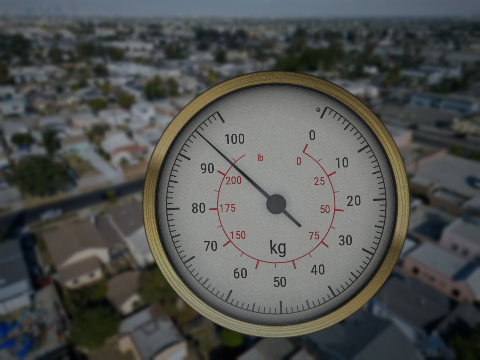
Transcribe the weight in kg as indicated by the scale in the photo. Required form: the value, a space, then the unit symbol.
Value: 95 kg
